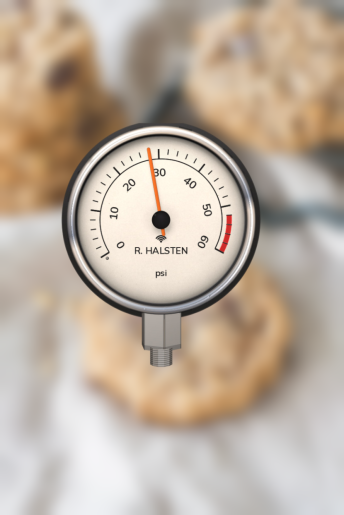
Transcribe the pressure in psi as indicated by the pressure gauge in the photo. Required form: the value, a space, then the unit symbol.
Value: 28 psi
